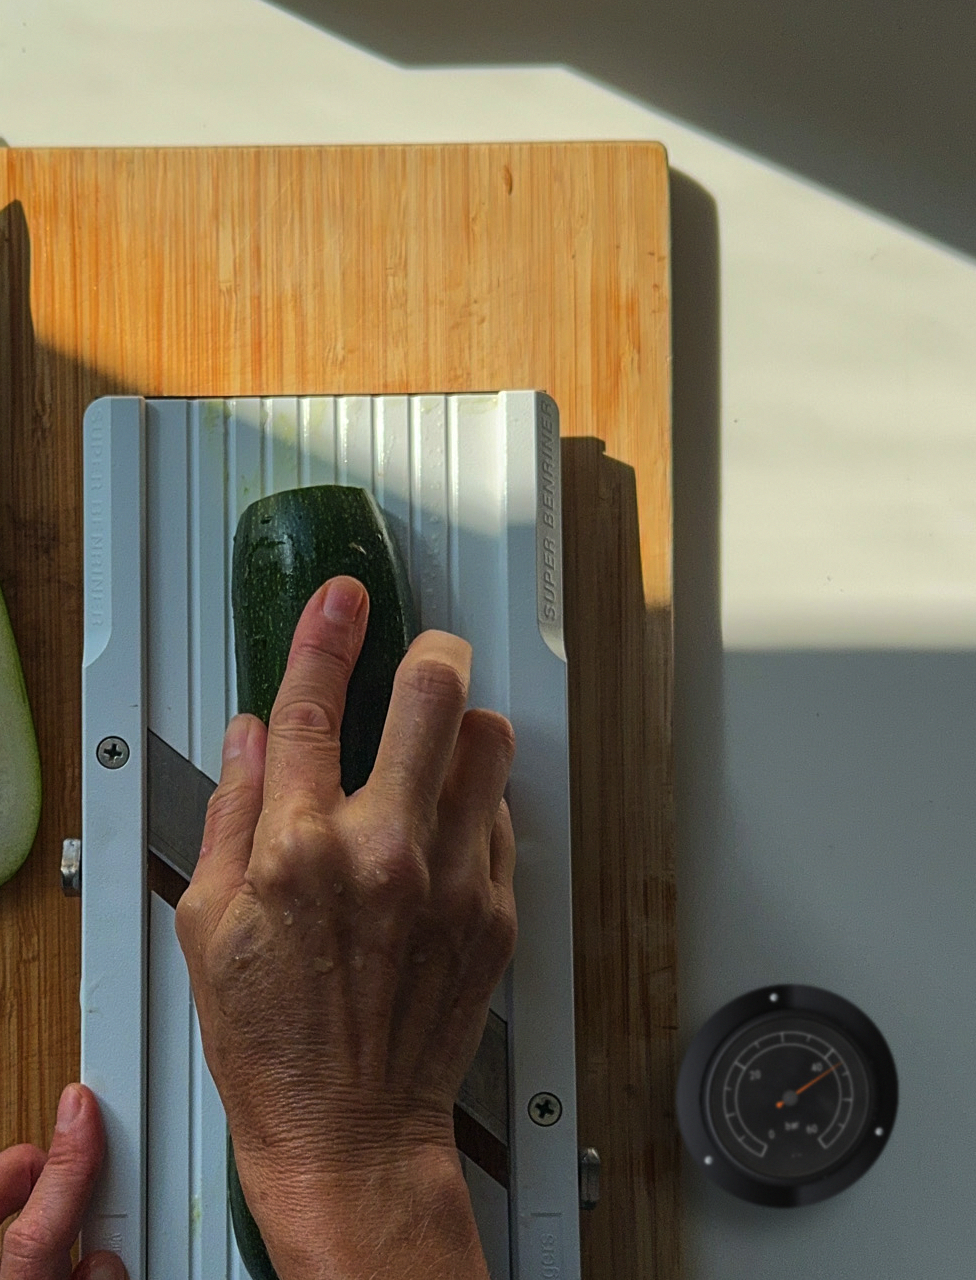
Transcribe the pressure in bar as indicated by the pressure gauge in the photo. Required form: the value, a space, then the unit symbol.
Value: 42.5 bar
